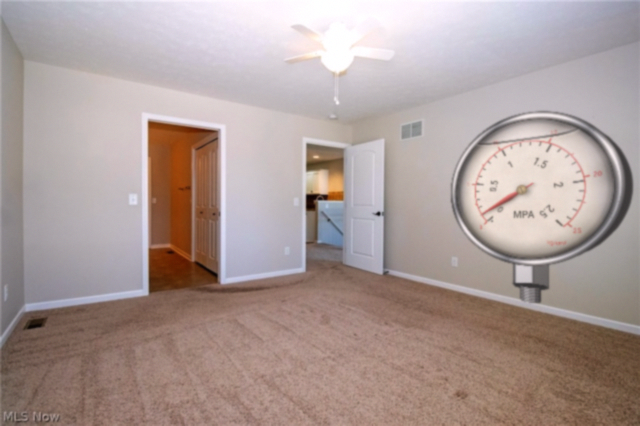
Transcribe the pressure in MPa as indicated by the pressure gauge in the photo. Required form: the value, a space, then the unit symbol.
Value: 0.1 MPa
